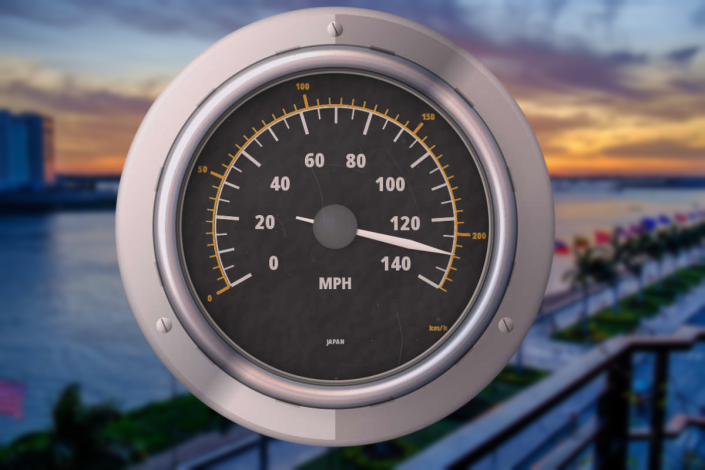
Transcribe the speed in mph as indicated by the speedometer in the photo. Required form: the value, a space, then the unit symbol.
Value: 130 mph
